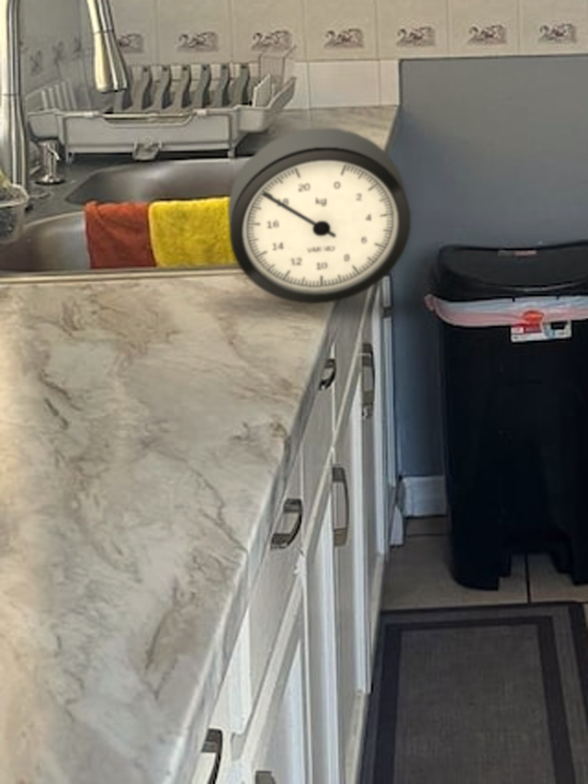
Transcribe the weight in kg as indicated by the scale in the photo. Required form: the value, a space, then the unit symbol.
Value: 18 kg
